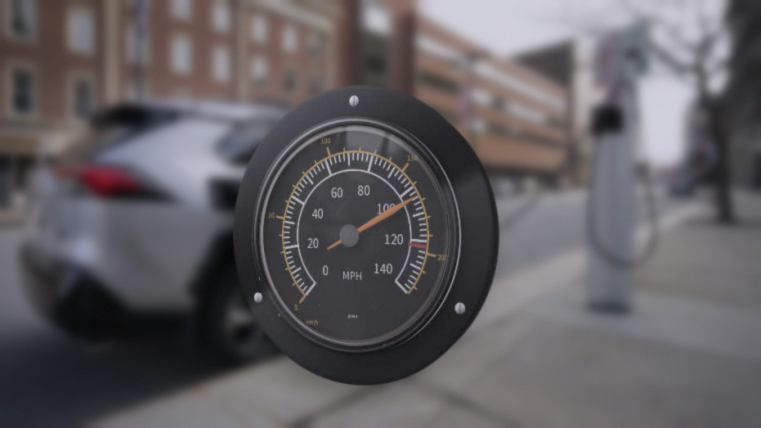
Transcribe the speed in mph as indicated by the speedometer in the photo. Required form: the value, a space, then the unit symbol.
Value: 104 mph
